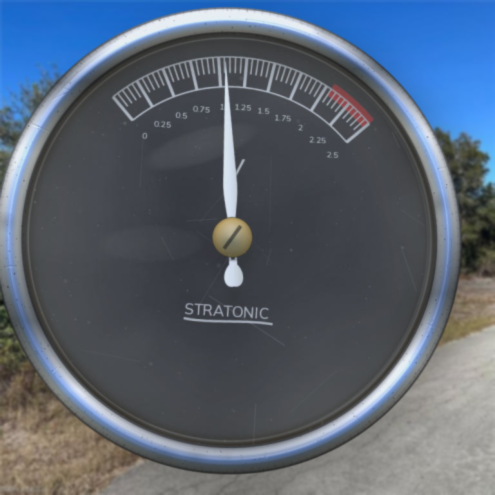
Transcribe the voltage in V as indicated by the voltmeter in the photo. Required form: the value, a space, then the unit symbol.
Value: 1.05 V
